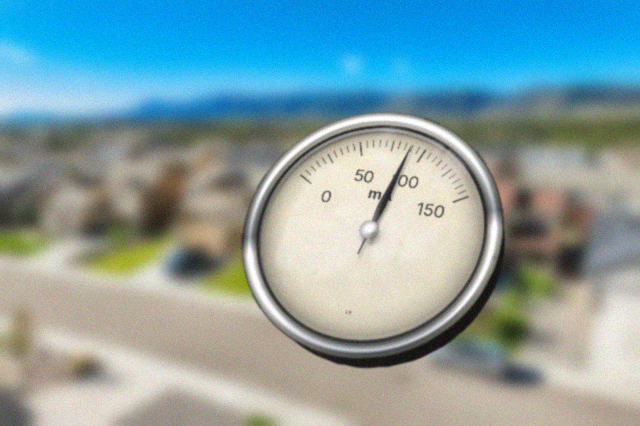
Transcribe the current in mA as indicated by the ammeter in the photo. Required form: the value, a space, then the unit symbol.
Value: 90 mA
